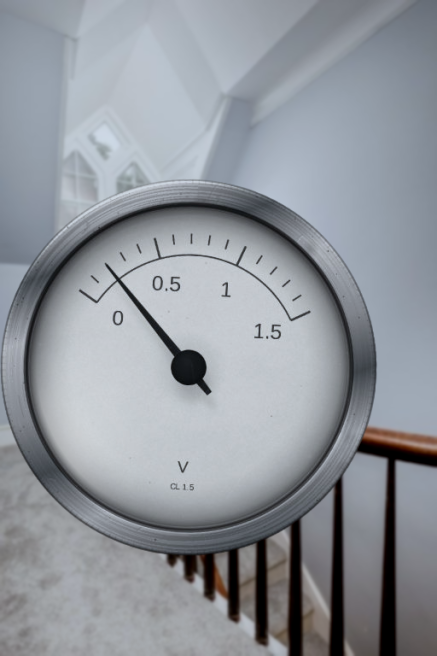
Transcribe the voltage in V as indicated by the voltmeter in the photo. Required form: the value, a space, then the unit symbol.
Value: 0.2 V
